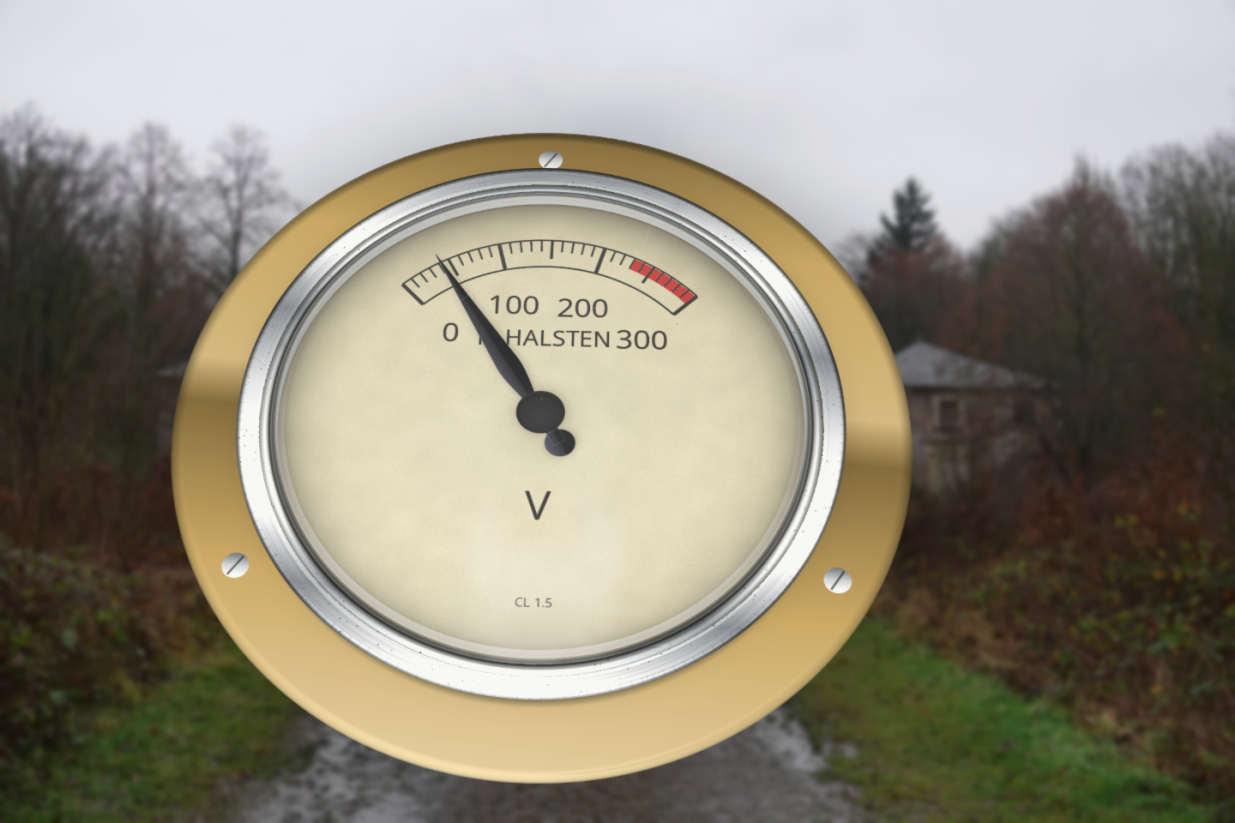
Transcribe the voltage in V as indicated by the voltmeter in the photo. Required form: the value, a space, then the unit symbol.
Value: 40 V
